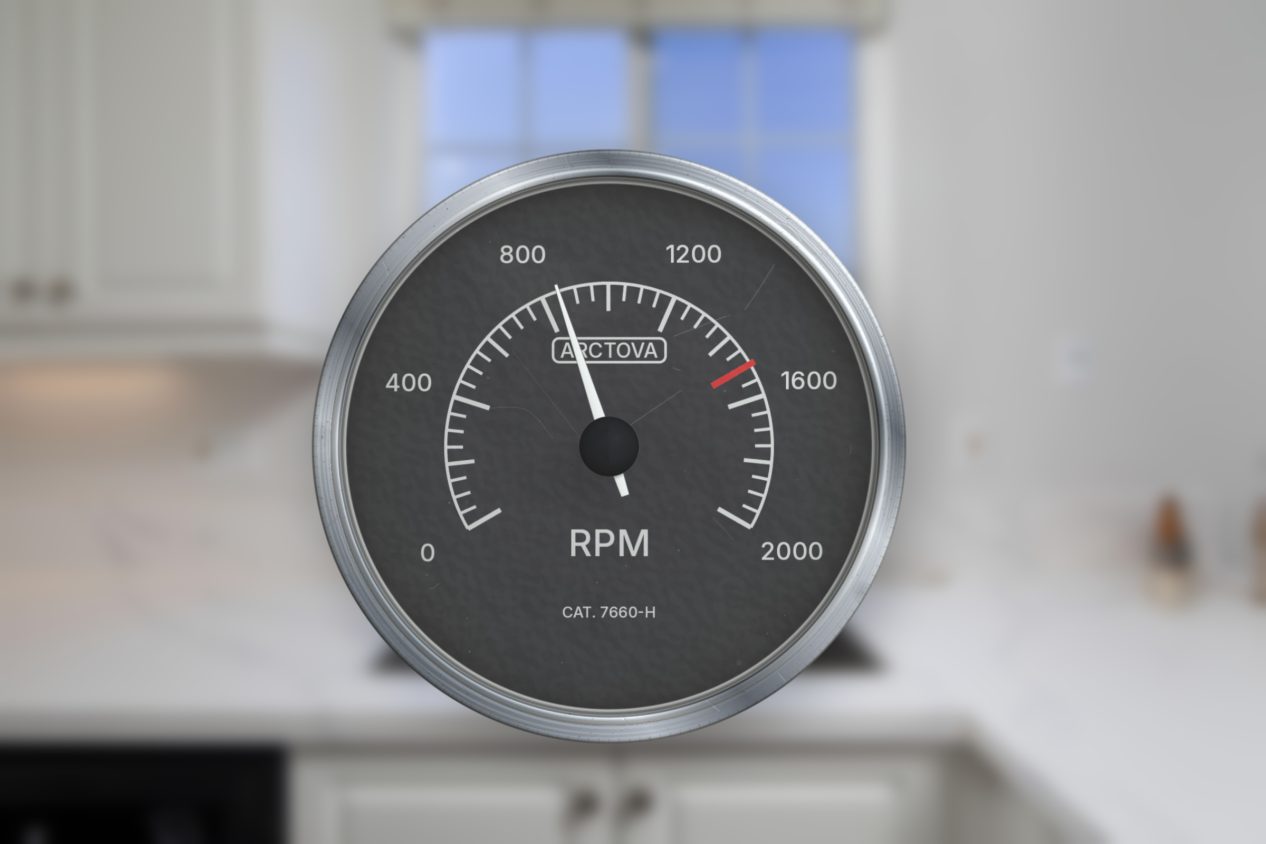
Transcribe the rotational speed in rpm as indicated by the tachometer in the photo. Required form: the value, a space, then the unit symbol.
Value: 850 rpm
